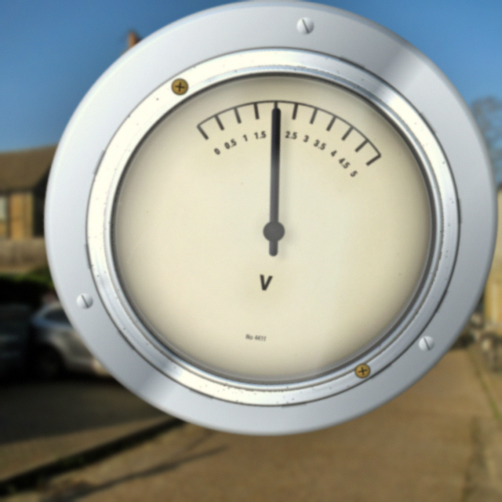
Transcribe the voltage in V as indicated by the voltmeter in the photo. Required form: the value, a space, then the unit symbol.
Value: 2 V
